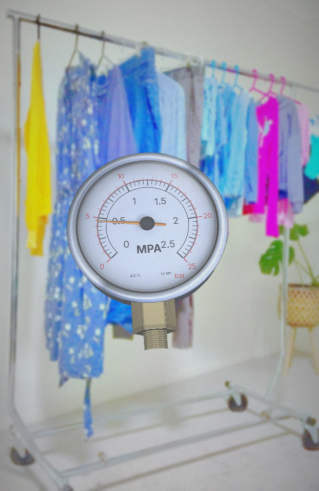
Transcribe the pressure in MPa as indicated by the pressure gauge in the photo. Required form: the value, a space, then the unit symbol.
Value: 0.45 MPa
